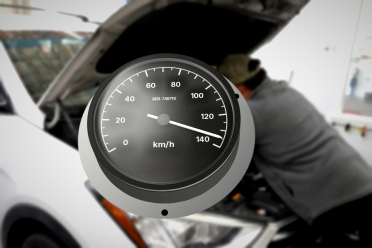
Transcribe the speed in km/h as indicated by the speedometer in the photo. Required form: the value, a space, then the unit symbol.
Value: 135 km/h
